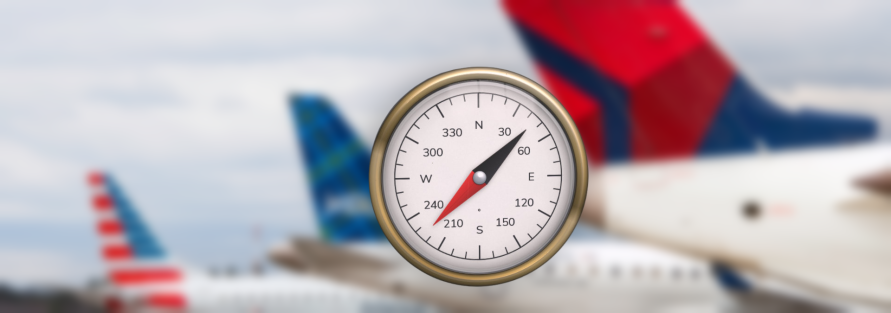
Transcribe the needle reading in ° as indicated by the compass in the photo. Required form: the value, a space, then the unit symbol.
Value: 225 °
